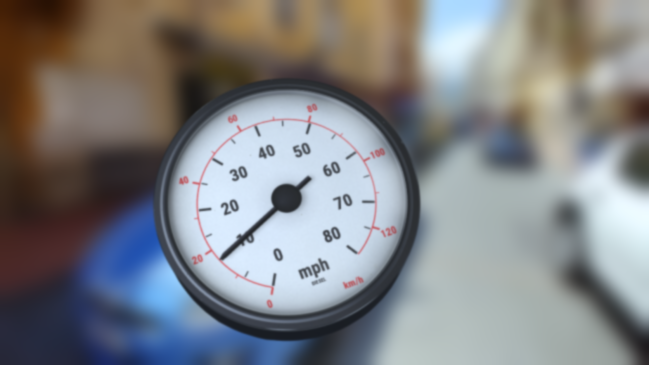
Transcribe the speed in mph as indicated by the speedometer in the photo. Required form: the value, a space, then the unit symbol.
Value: 10 mph
